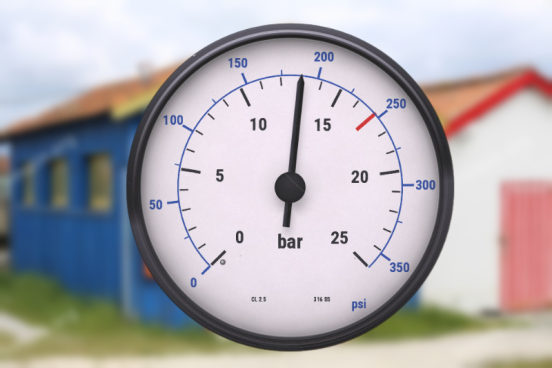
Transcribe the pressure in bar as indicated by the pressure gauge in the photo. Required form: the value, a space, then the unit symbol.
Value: 13 bar
